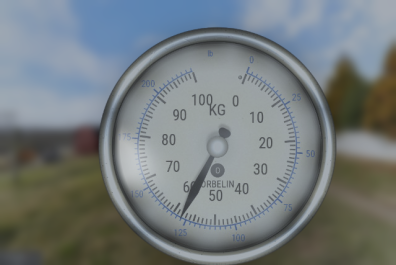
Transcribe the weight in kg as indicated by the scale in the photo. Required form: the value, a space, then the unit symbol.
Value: 58 kg
